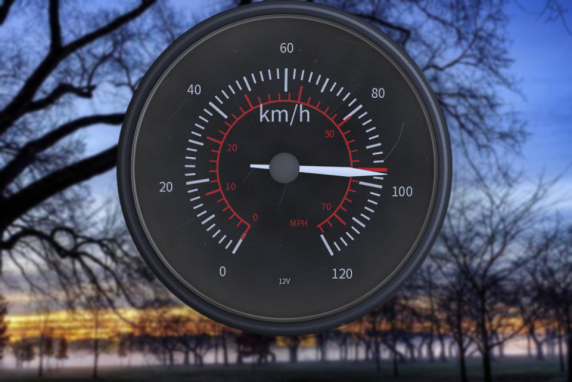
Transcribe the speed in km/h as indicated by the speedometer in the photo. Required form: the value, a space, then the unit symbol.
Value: 97 km/h
